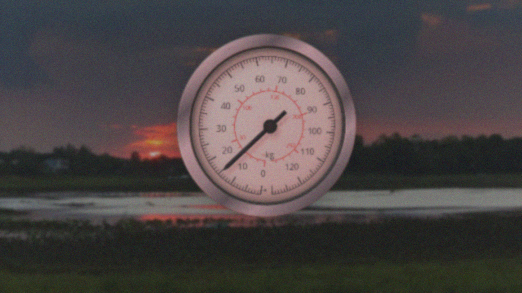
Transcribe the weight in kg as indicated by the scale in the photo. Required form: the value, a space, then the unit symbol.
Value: 15 kg
